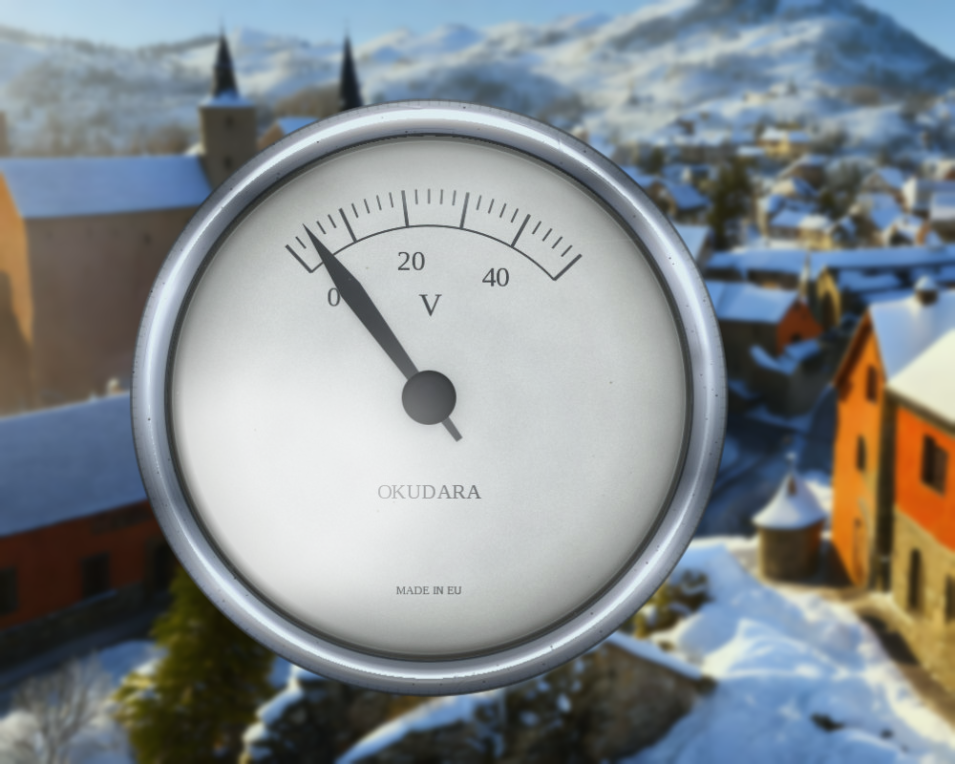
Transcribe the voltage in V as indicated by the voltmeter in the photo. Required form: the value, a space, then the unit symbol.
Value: 4 V
